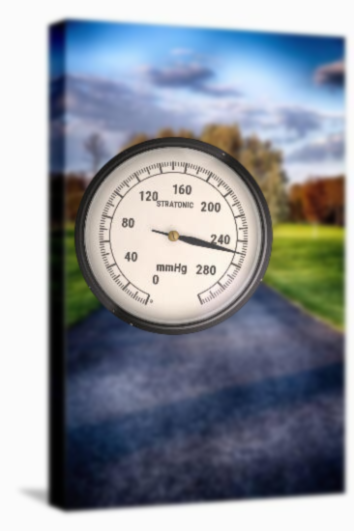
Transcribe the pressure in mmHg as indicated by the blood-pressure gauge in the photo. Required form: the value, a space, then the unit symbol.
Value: 250 mmHg
